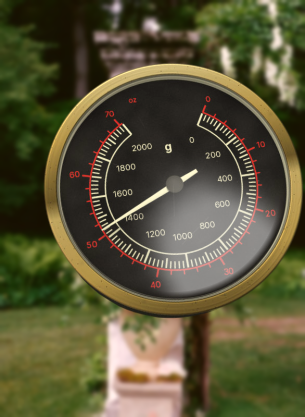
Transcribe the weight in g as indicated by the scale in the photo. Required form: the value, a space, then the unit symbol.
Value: 1440 g
